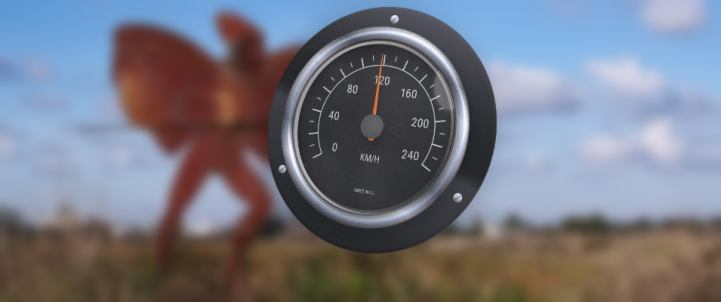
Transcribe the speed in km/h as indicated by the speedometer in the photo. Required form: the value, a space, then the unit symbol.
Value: 120 km/h
